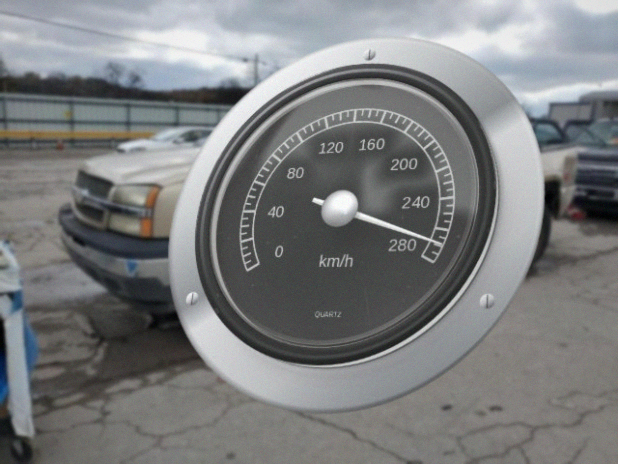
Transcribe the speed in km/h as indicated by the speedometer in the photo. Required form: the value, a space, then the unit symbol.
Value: 270 km/h
